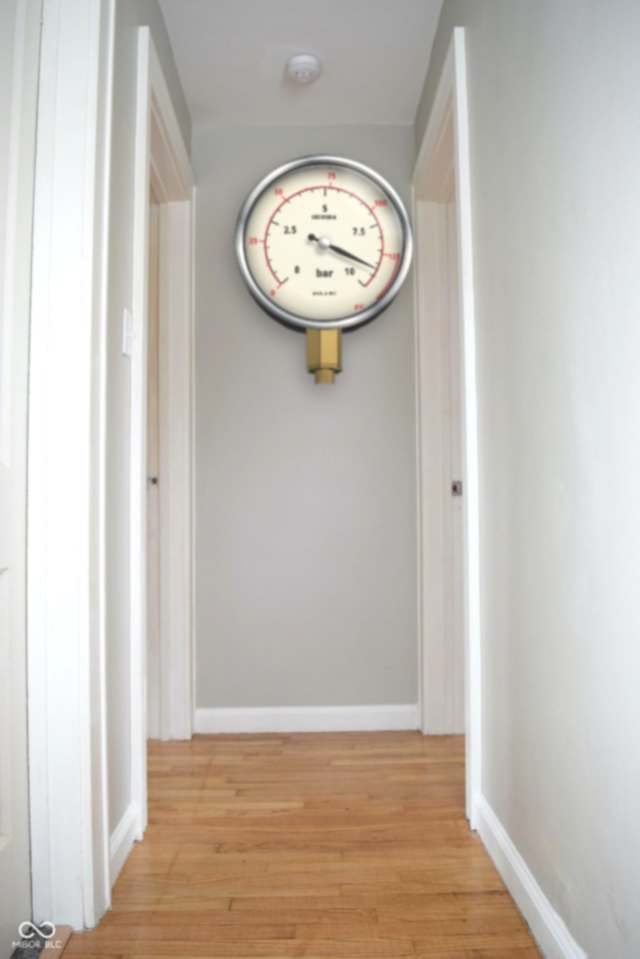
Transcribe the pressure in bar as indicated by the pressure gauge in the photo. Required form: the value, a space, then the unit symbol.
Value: 9.25 bar
